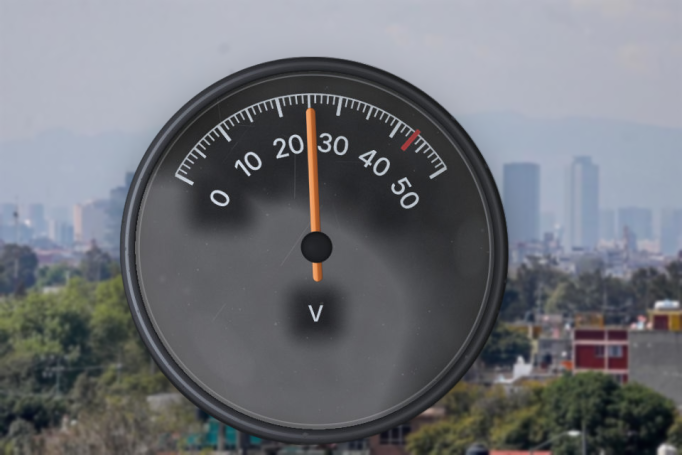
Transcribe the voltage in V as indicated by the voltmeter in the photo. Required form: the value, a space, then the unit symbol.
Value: 25 V
